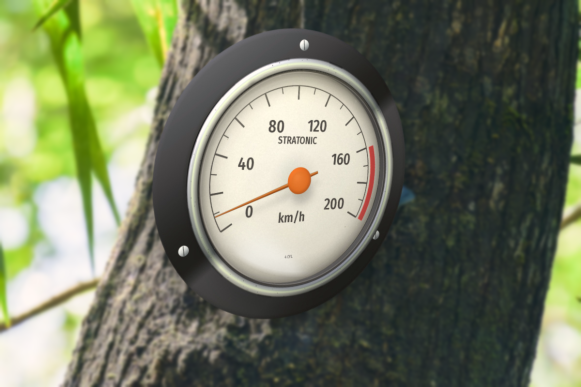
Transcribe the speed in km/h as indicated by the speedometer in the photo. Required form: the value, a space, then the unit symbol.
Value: 10 km/h
